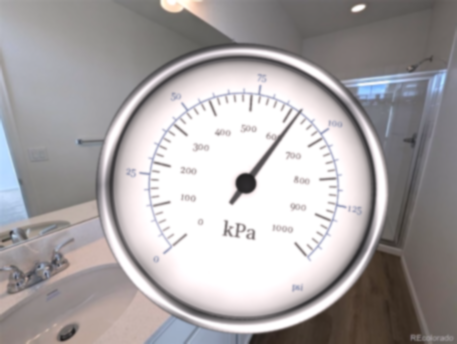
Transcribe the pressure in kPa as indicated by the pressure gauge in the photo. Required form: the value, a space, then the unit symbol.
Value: 620 kPa
